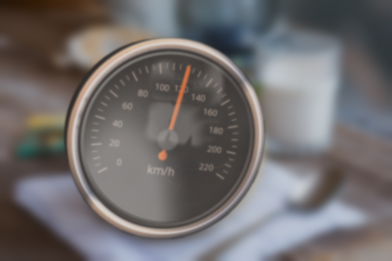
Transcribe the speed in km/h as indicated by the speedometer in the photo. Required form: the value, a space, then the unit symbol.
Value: 120 km/h
